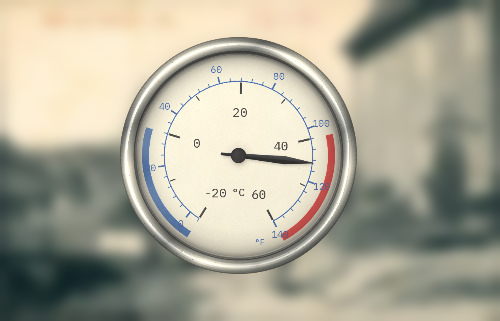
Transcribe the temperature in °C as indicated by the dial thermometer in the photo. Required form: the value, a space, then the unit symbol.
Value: 45 °C
